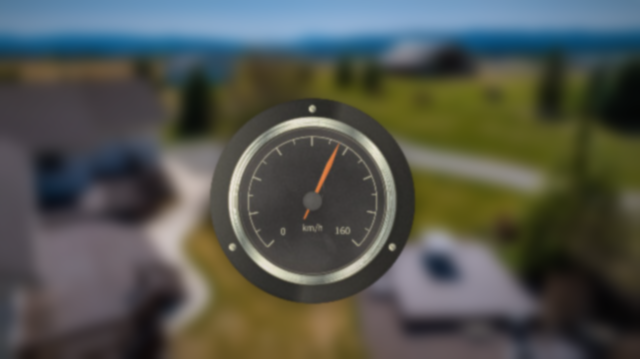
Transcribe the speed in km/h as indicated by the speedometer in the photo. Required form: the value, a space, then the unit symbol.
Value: 95 km/h
